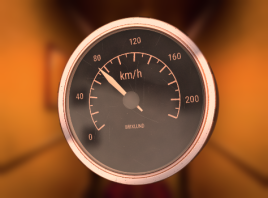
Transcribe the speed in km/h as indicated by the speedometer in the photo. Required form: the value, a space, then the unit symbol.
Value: 75 km/h
